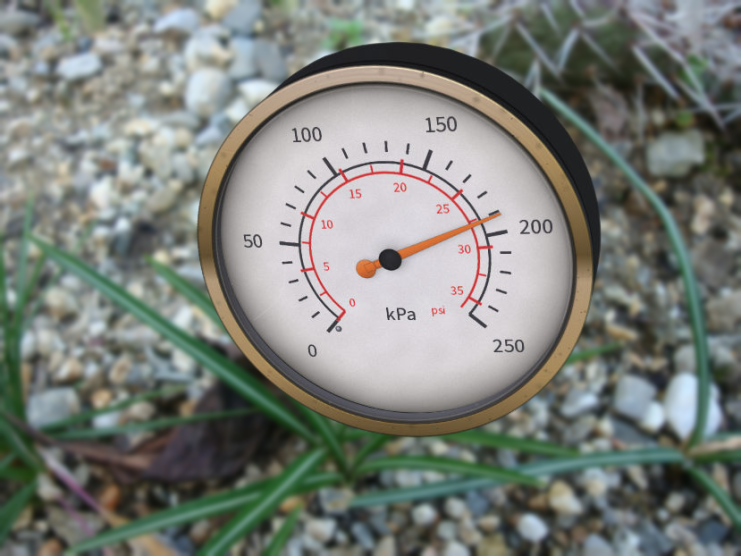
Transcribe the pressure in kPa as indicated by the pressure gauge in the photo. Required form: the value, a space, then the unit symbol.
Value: 190 kPa
